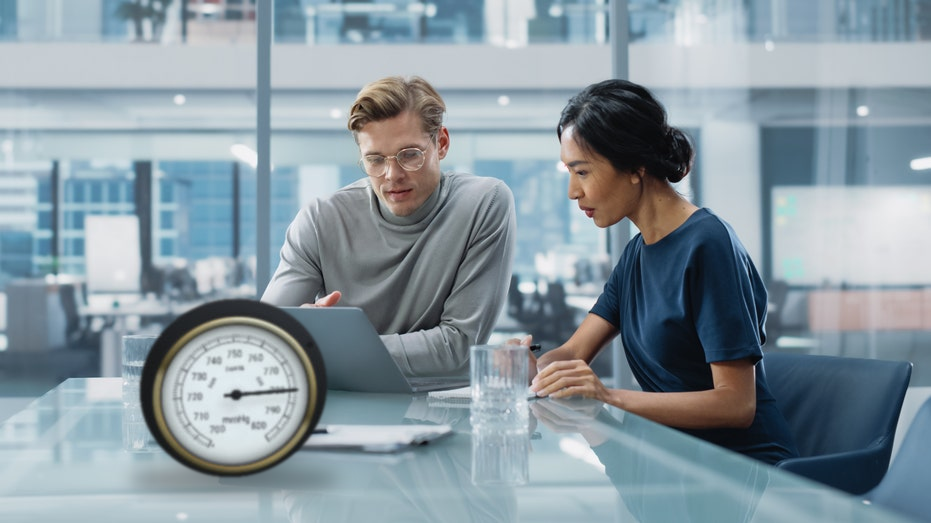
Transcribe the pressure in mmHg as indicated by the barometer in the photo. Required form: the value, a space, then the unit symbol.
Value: 780 mmHg
